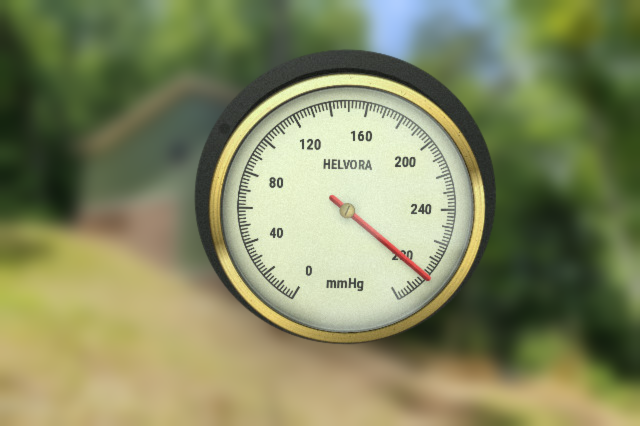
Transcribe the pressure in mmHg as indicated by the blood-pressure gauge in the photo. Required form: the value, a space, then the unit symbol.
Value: 280 mmHg
